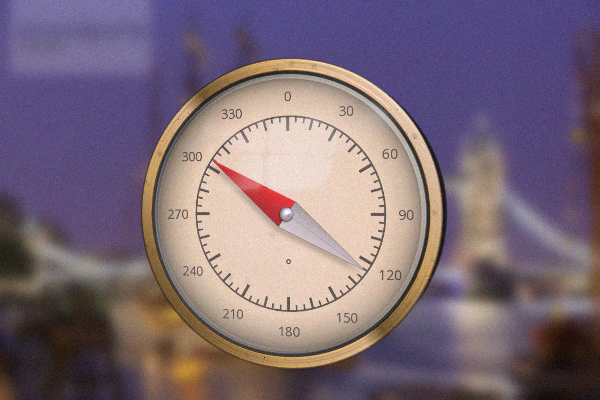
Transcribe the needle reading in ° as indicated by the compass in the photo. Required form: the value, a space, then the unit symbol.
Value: 305 °
